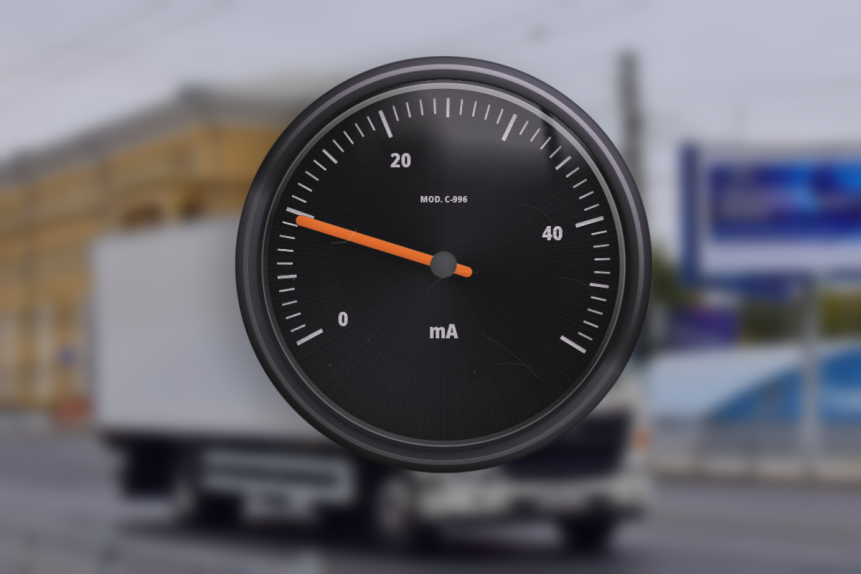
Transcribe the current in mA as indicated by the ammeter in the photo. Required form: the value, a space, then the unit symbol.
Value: 9.5 mA
